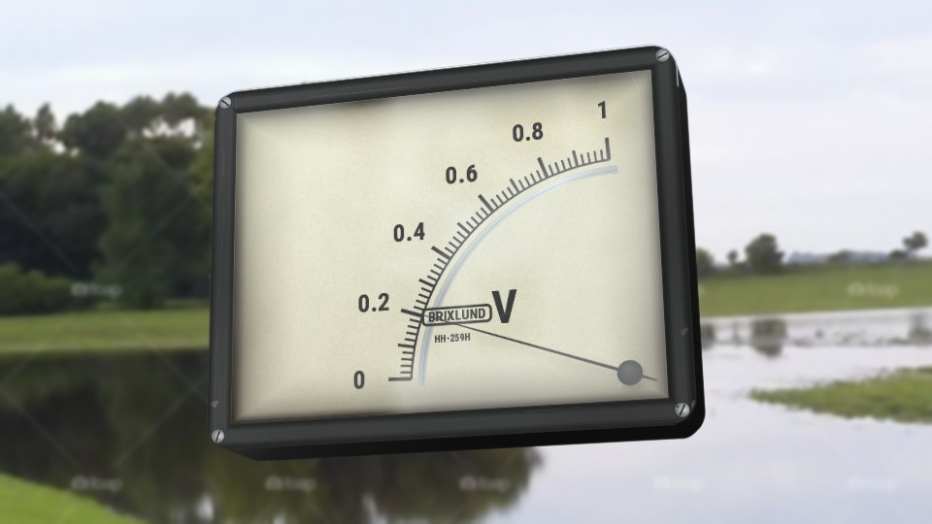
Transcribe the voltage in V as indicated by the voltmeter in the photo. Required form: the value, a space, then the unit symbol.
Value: 0.2 V
